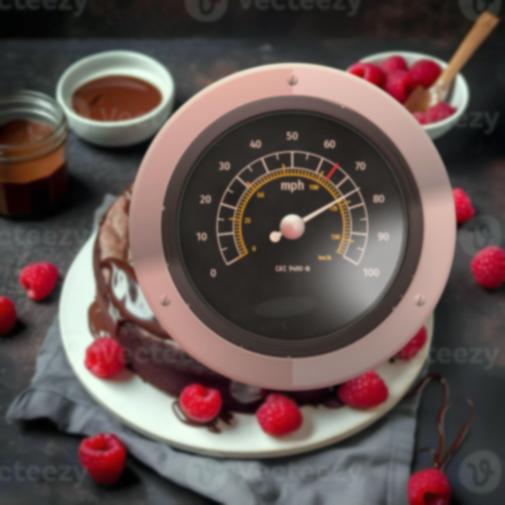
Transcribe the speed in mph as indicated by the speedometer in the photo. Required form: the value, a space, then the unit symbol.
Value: 75 mph
